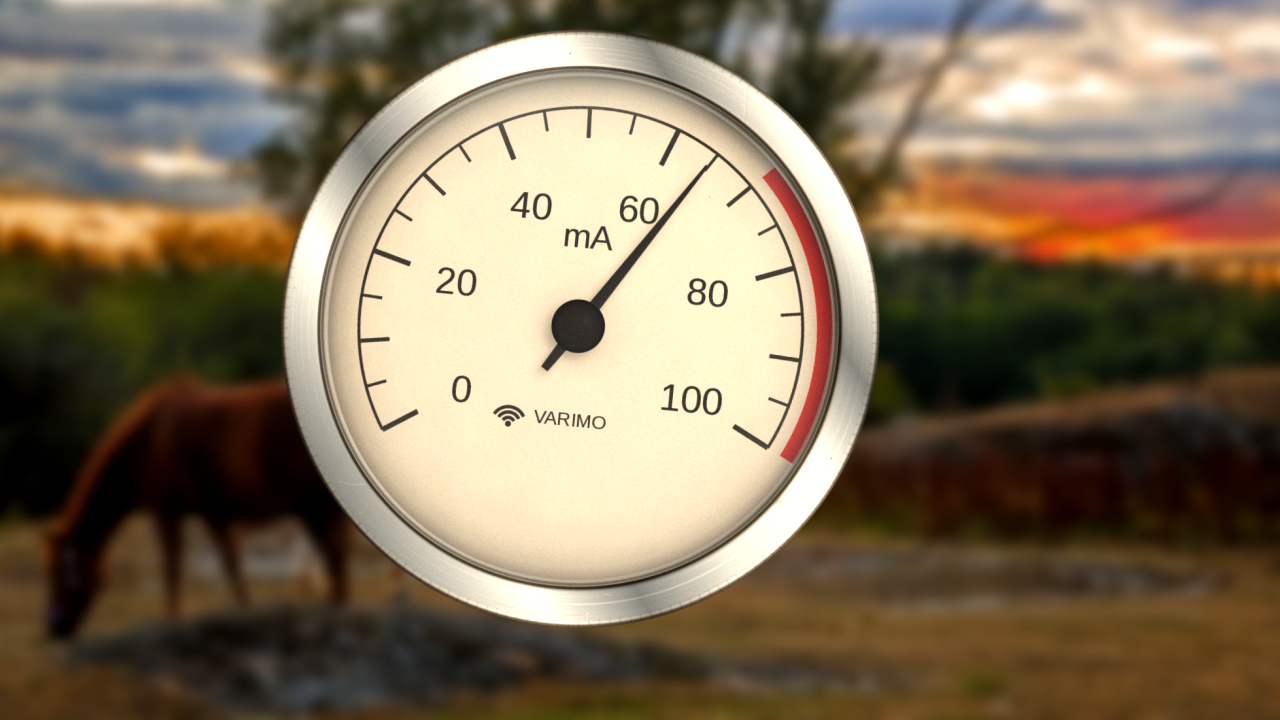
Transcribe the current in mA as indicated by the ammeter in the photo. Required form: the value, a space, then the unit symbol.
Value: 65 mA
